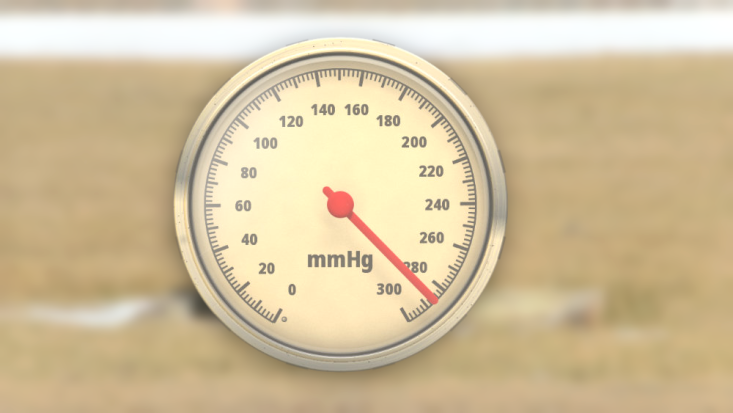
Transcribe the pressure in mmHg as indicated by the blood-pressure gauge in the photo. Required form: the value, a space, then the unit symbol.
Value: 286 mmHg
